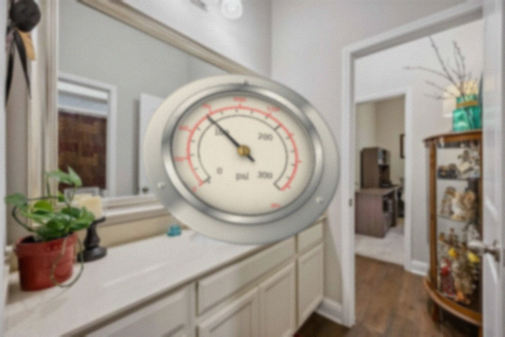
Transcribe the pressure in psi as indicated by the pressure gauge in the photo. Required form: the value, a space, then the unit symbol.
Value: 100 psi
